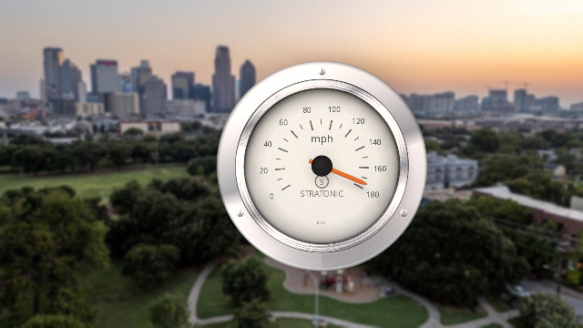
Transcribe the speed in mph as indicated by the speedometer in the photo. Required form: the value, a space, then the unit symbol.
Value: 175 mph
